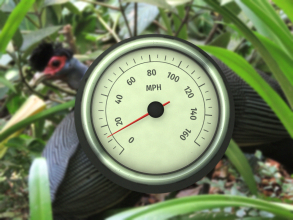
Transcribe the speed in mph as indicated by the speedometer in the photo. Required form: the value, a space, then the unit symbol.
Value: 12.5 mph
